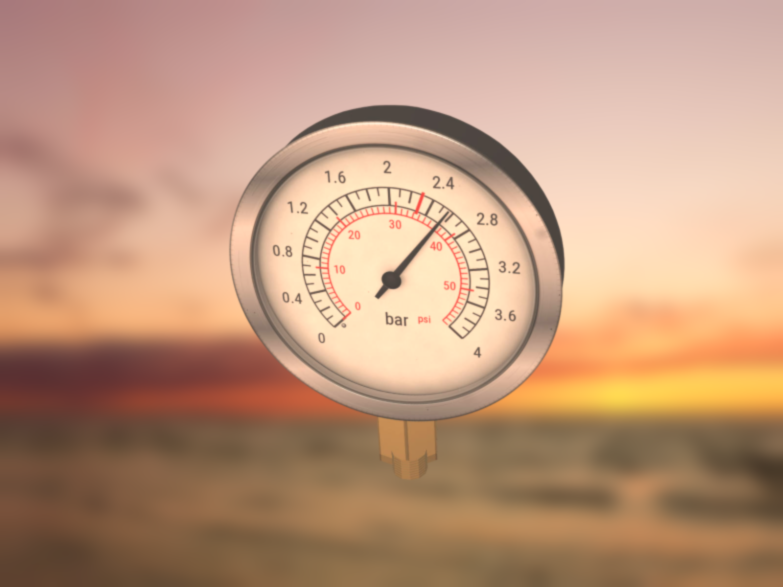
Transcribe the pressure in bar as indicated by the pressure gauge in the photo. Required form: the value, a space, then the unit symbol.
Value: 2.55 bar
